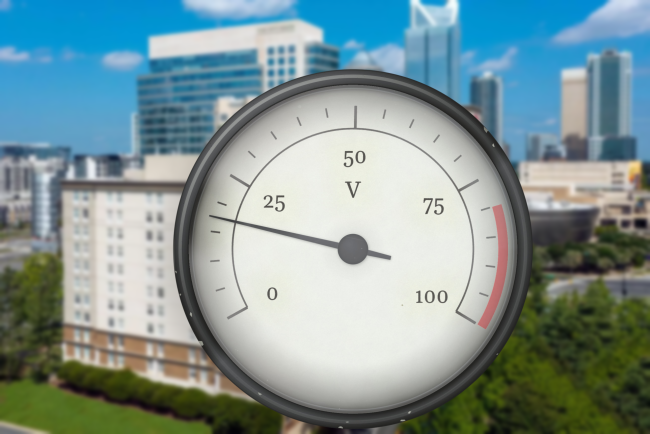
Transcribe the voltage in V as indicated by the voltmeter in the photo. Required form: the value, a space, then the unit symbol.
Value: 17.5 V
